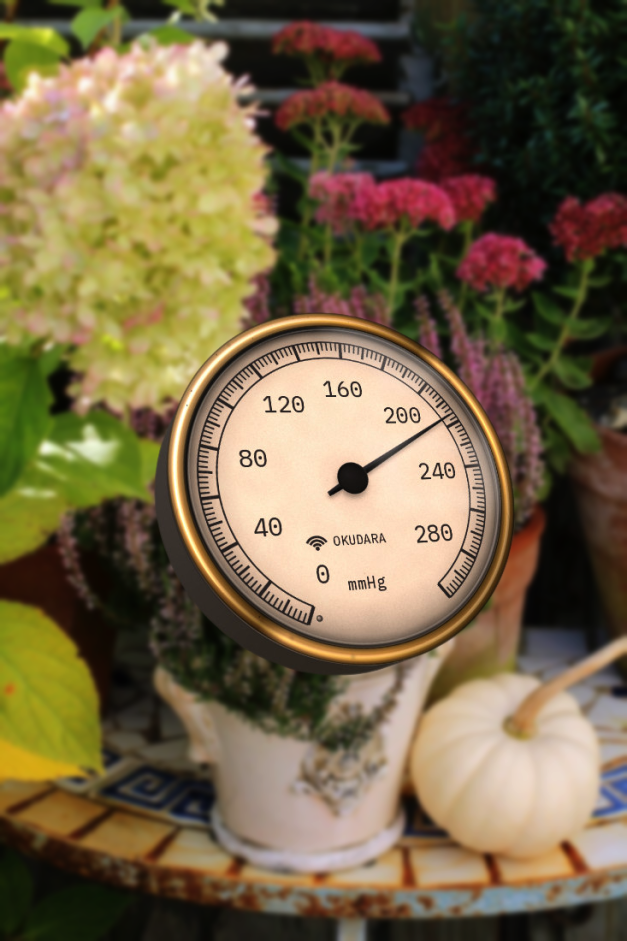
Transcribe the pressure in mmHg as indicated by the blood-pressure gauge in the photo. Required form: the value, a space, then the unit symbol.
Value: 216 mmHg
